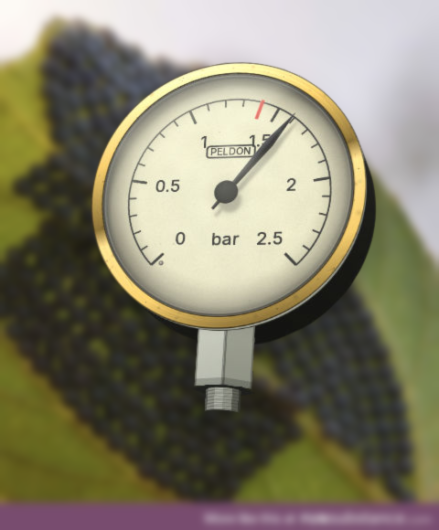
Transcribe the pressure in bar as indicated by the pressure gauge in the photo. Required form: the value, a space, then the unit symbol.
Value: 1.6 bar
